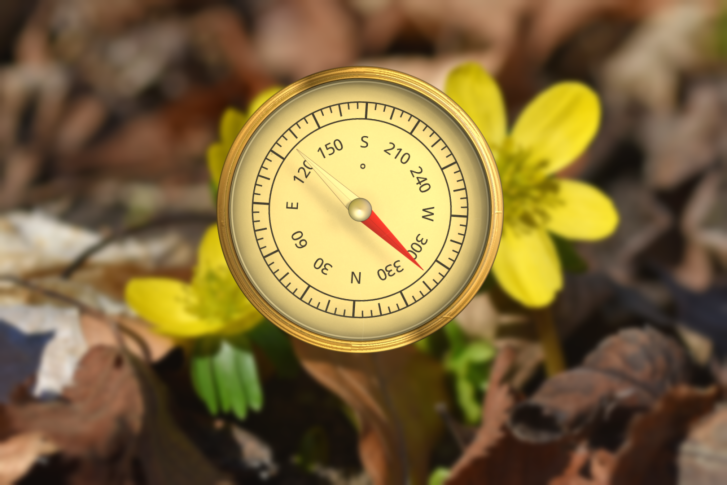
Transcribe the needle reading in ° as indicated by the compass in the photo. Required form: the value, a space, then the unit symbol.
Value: 310 °
